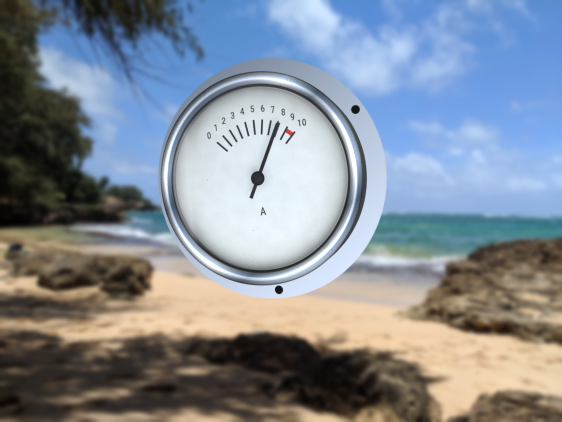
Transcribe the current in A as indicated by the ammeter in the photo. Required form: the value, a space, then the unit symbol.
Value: 8 A
